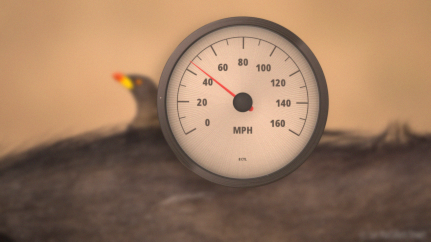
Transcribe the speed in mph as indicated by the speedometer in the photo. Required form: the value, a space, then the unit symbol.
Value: 45 mph
